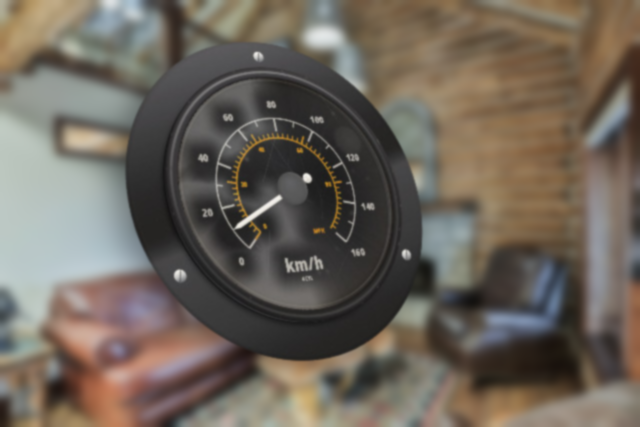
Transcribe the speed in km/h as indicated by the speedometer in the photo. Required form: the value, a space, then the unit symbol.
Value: 10 km/h
